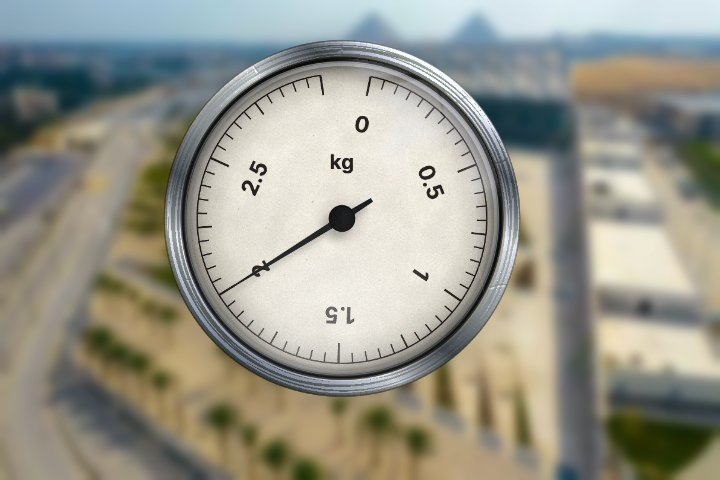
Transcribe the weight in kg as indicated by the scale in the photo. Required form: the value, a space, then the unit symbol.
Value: 2 kg
